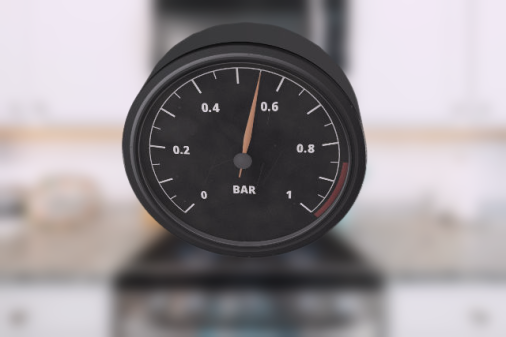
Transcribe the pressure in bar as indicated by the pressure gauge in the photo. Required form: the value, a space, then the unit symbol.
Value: 0.55 bar
